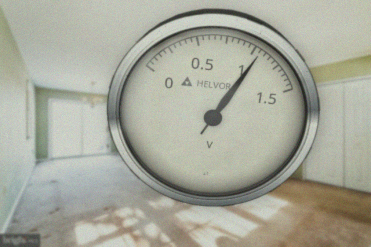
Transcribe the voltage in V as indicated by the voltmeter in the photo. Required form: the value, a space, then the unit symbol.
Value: 1.05 V
